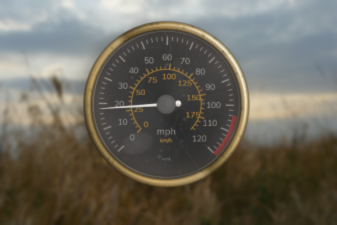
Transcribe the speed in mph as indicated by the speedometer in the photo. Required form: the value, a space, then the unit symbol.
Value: 18 mph
